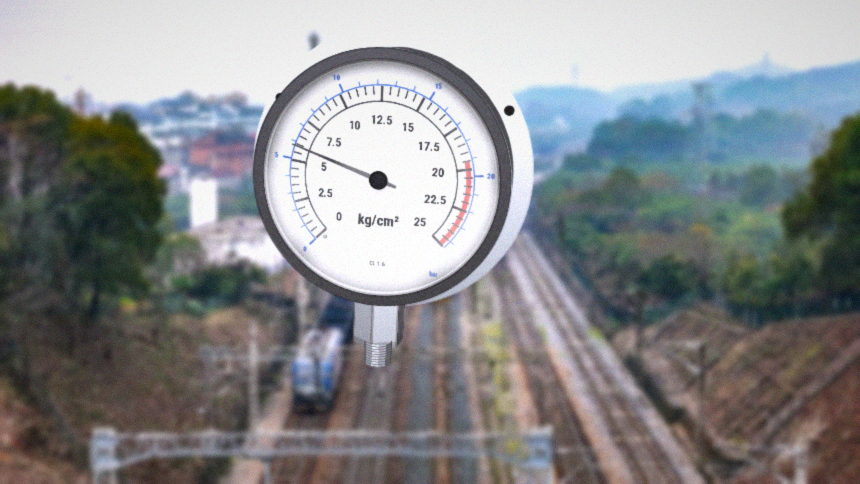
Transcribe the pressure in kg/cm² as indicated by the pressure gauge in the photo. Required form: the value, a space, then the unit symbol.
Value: 6 kg/cm²
